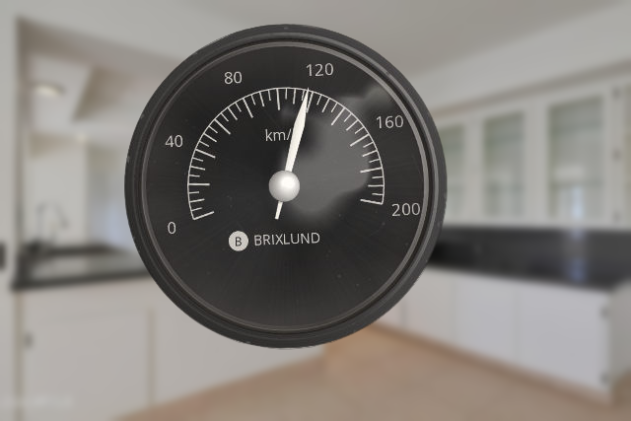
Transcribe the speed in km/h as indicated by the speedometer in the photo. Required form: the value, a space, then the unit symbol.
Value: 117.5 km/h
